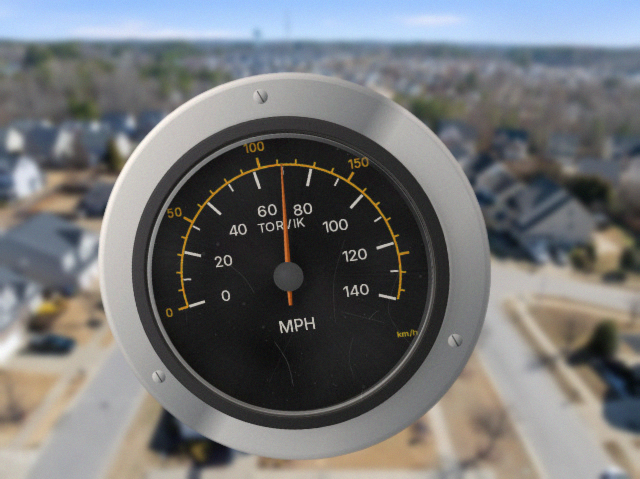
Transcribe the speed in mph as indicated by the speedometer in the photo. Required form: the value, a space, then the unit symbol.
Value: 70 mph
